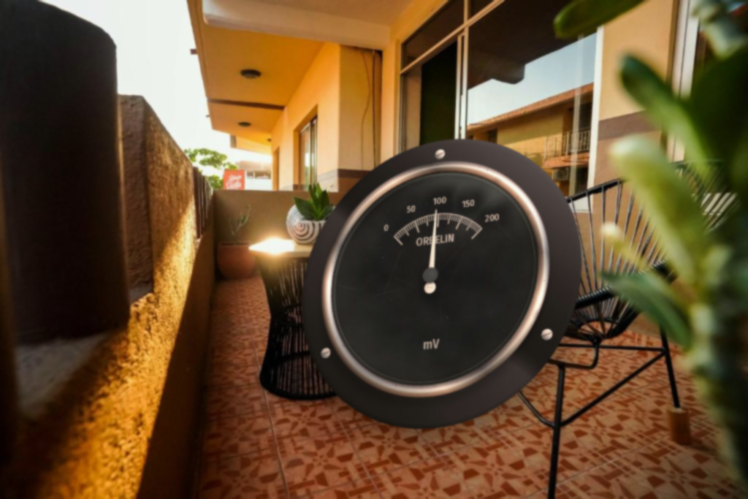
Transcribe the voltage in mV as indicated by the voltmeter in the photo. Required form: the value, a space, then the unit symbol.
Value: 100 mV
